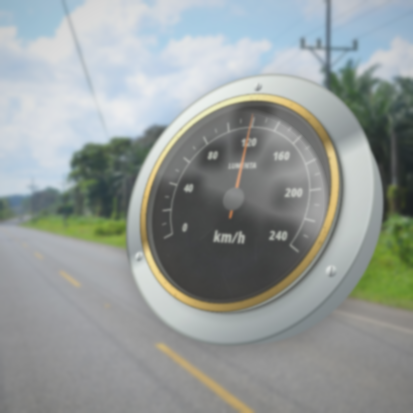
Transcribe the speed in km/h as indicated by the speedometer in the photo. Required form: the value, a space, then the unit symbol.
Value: 120 km/h
